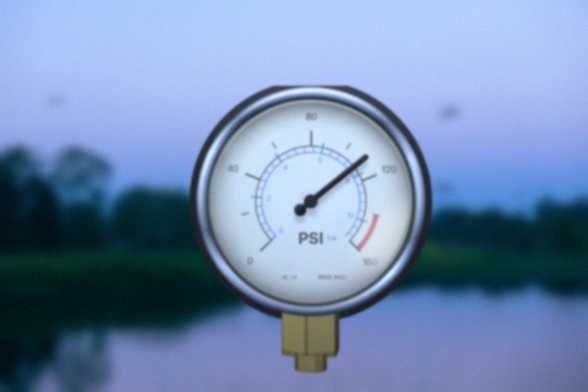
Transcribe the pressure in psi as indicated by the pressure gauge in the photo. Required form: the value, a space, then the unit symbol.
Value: 110 psi
